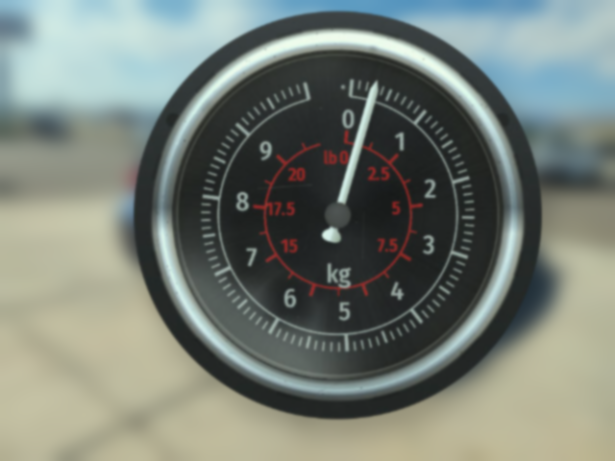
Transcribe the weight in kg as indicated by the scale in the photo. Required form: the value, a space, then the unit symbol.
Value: 0.3 kg
